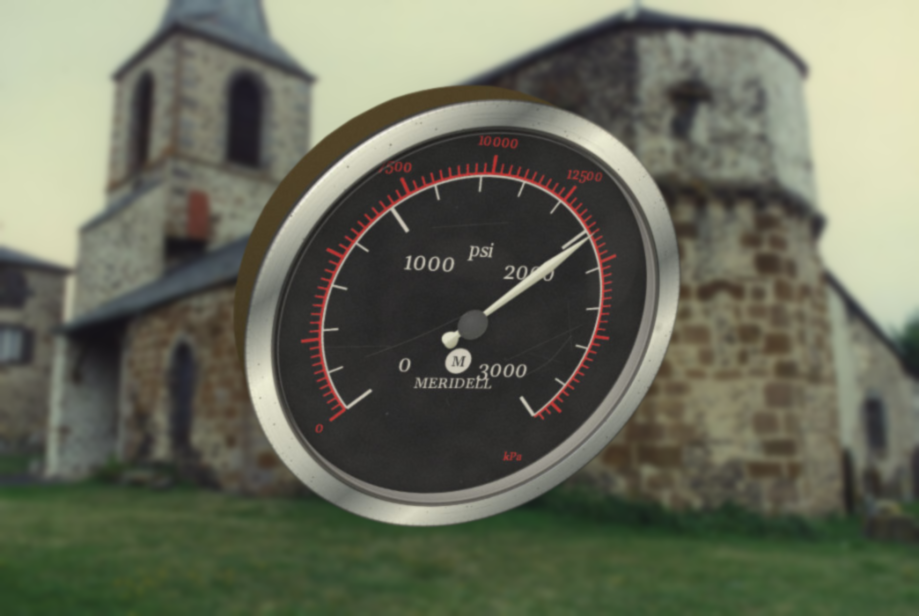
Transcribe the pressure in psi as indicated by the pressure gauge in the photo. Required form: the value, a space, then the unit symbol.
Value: 2000 psi
